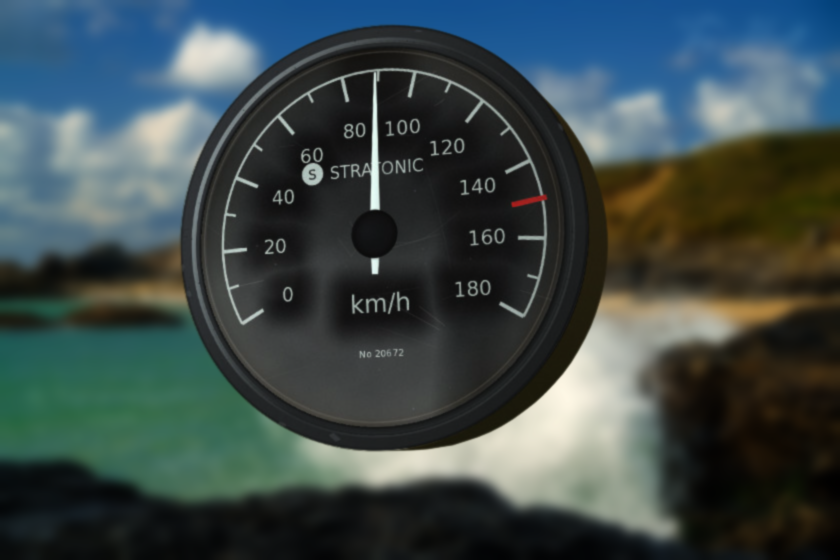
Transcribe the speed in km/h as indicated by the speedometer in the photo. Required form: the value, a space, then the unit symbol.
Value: 90 km/h
